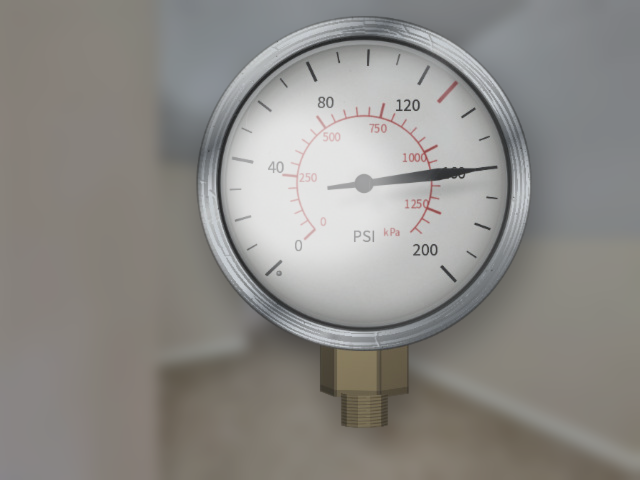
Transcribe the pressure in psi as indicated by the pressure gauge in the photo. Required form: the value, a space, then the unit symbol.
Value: 160 psi
